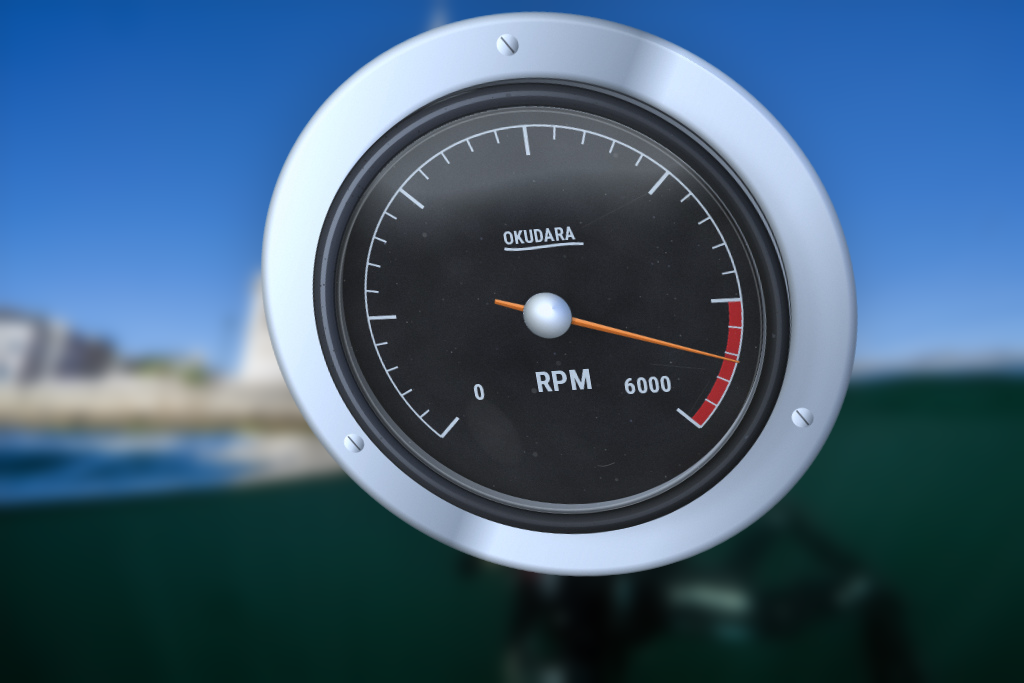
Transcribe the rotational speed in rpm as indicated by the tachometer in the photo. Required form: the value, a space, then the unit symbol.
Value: 5400 rpm
